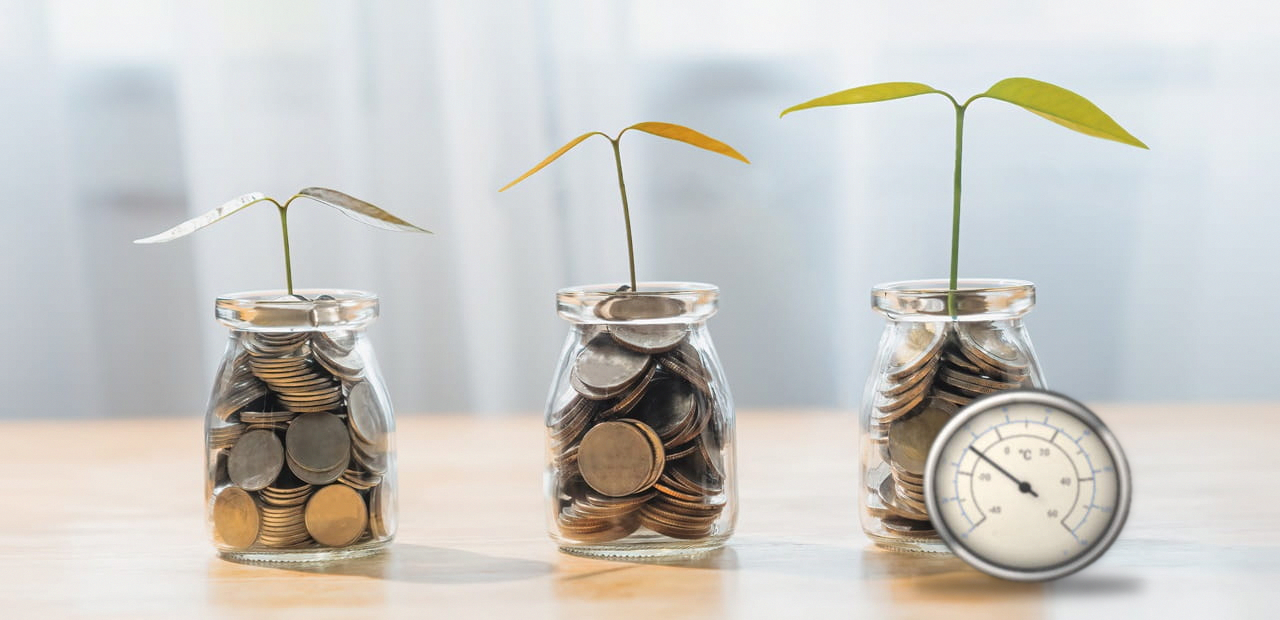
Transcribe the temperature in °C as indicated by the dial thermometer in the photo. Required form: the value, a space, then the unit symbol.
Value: -10 °C
